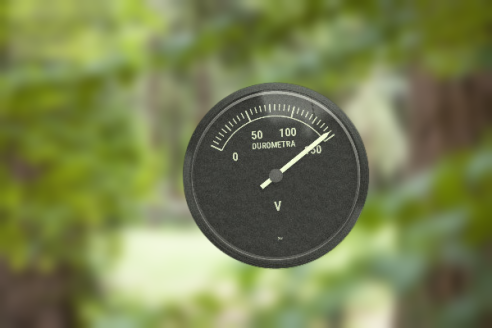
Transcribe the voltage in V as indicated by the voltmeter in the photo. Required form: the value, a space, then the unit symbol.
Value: 145 V
